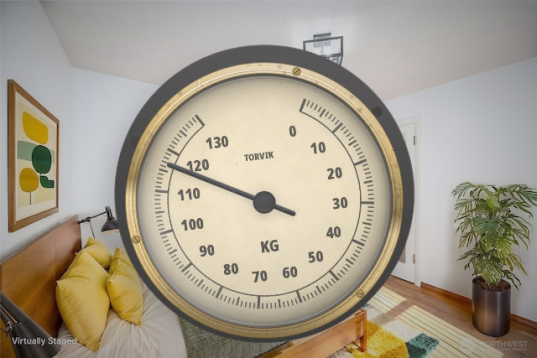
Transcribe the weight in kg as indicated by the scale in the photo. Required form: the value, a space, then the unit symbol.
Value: 117 kg
